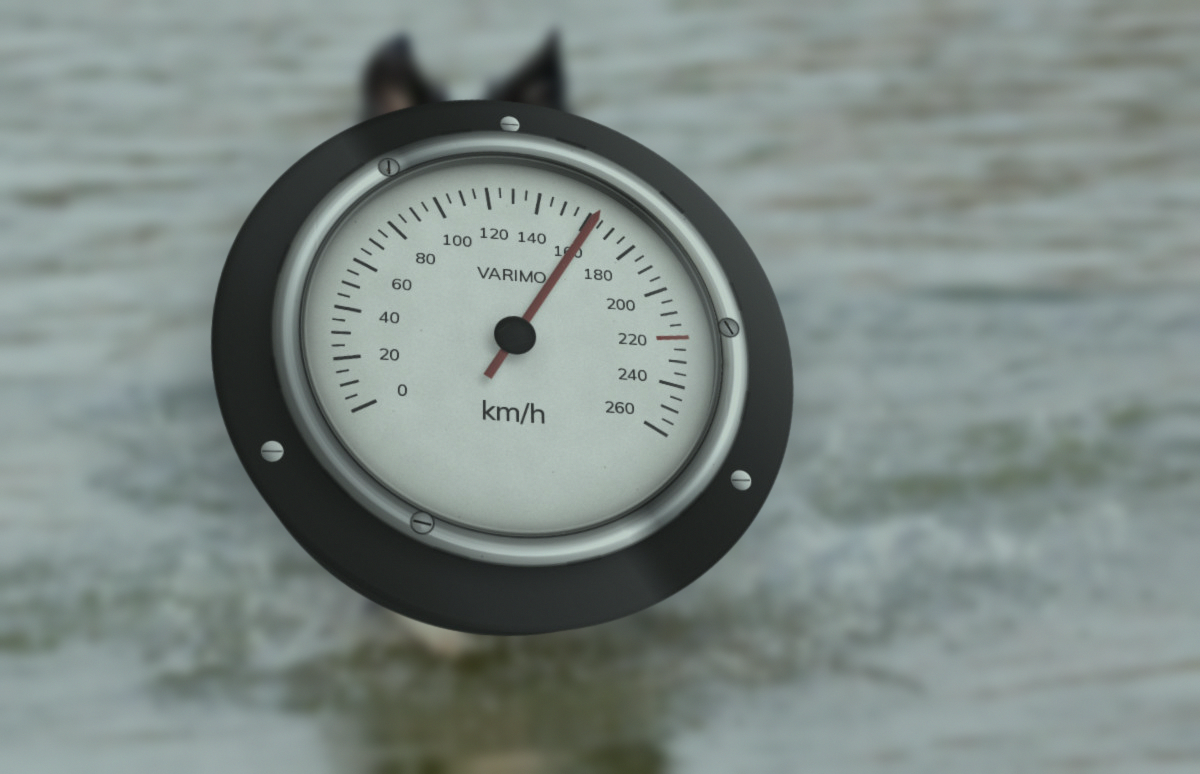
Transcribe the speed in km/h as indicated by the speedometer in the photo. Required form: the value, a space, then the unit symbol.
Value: 162.5 km/h
